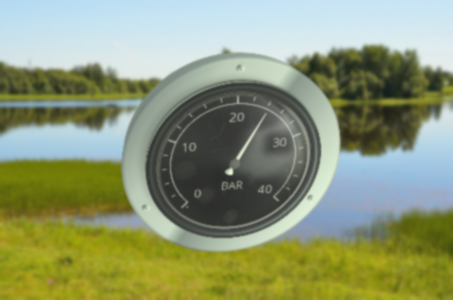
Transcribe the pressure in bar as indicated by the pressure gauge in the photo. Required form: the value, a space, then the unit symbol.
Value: 24 bar
